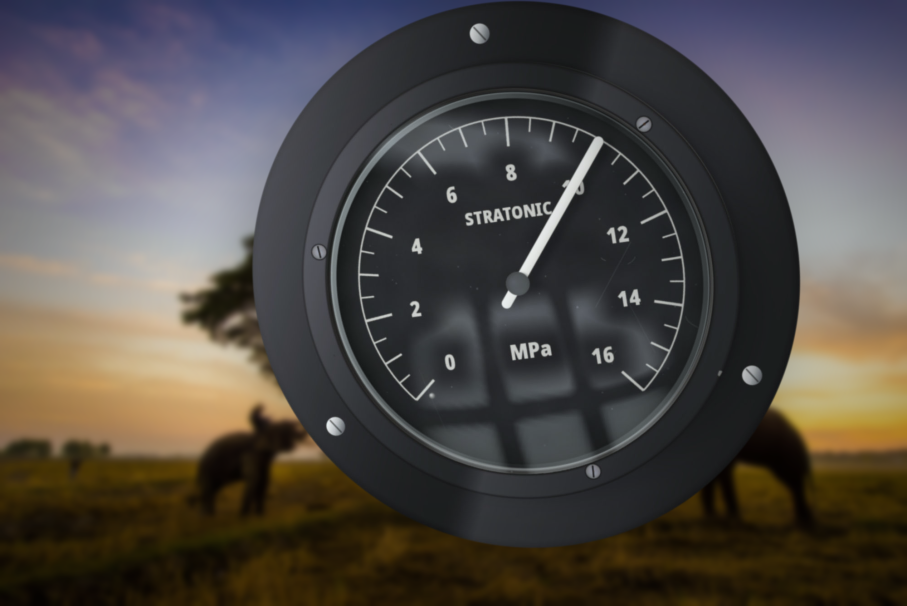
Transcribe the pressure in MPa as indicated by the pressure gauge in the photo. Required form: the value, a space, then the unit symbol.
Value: 10 MPa
